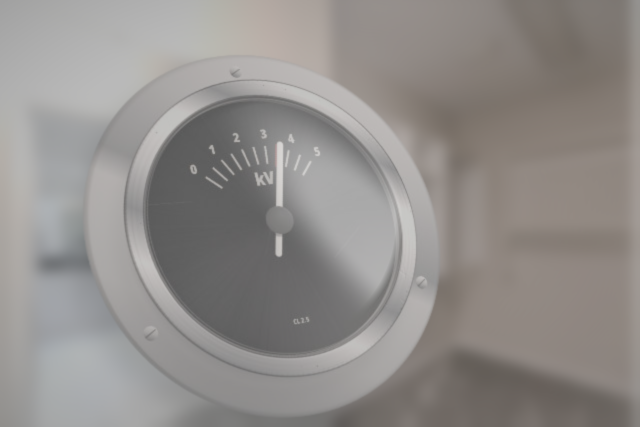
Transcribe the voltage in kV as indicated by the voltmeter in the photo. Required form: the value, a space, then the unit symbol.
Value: 3.5 kV
